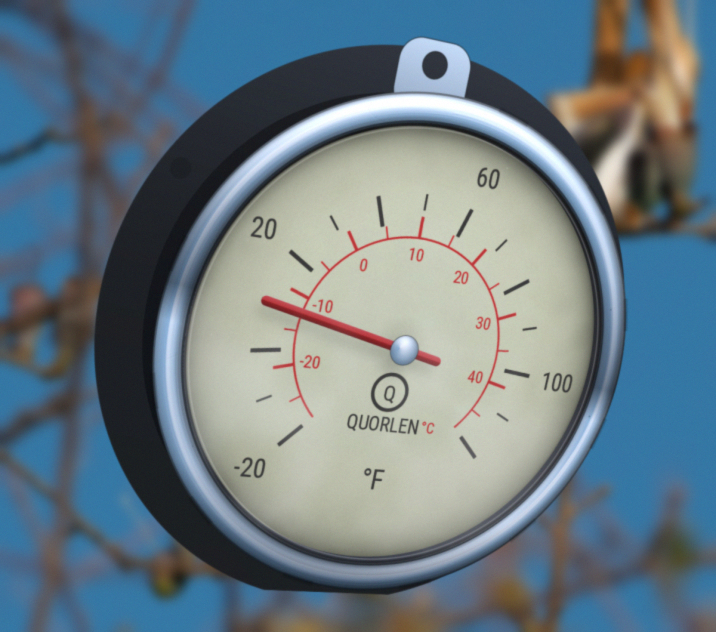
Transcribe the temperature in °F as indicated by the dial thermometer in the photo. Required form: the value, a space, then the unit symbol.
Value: 10 °F
